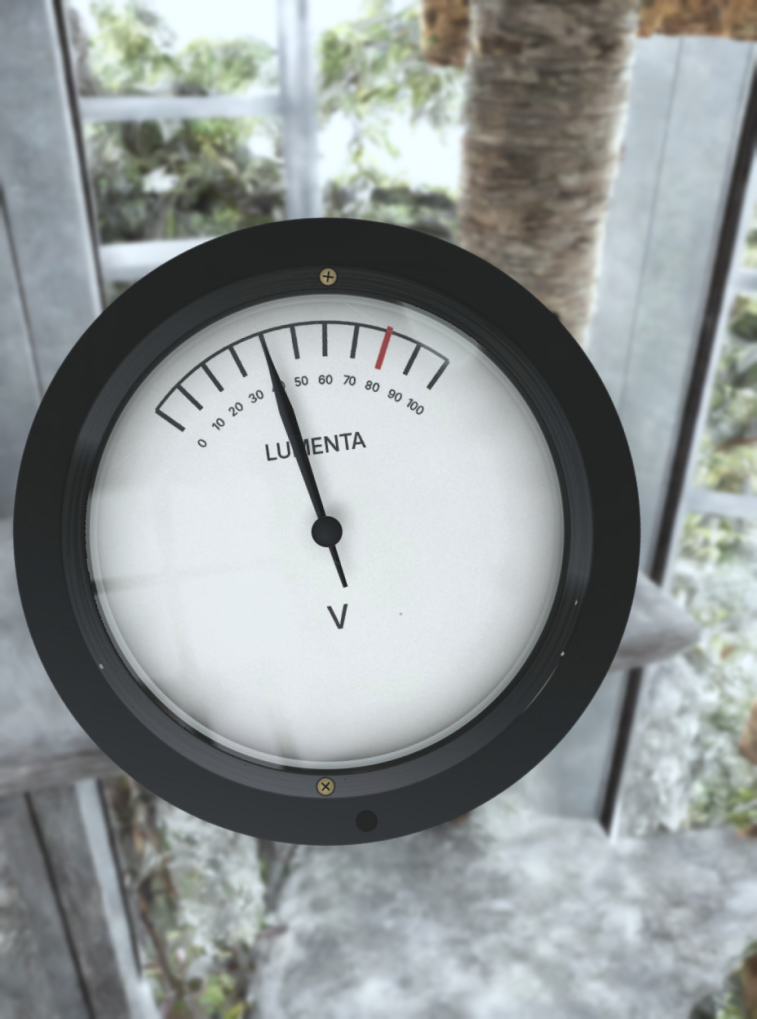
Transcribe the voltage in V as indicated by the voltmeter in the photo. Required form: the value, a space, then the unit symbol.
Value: 40 V
